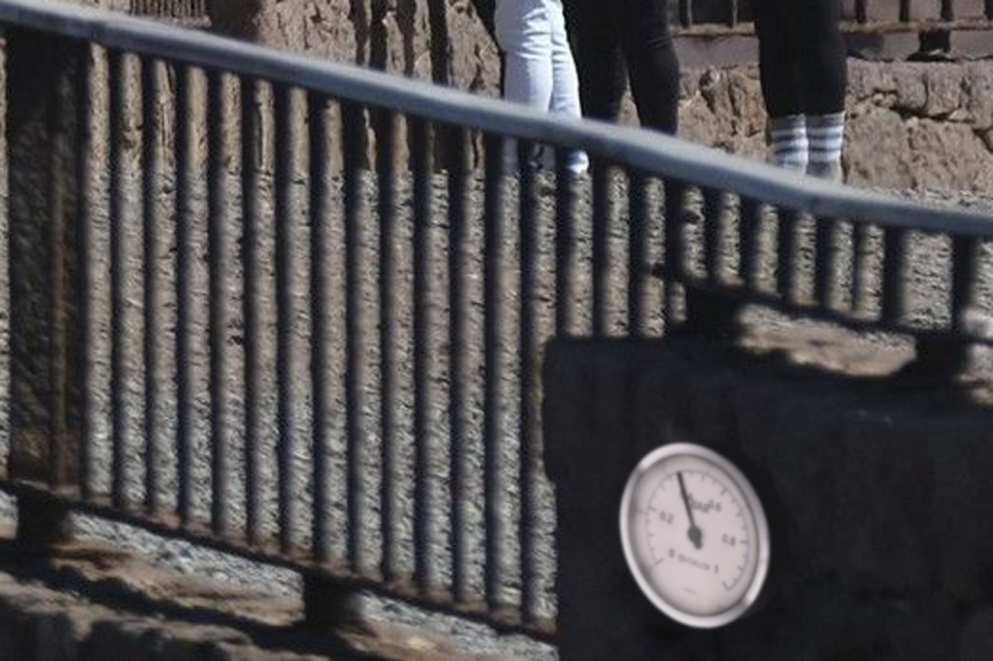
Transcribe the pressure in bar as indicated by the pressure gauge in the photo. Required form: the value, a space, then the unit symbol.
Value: 0.4 bar
